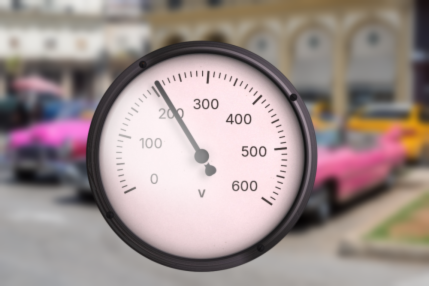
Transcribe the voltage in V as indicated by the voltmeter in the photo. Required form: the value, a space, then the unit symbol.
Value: 210 V
